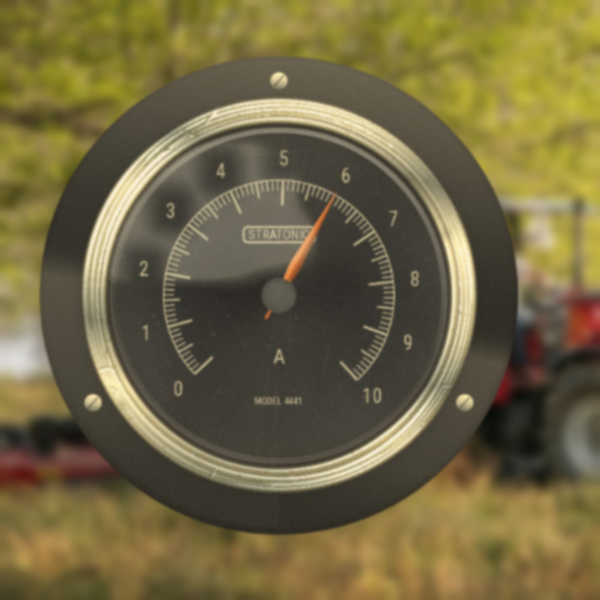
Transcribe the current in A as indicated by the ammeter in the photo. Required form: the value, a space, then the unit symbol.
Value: 6 A
